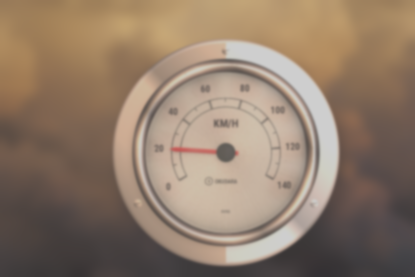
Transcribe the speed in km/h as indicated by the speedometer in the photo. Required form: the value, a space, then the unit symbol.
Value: 20 km/h
